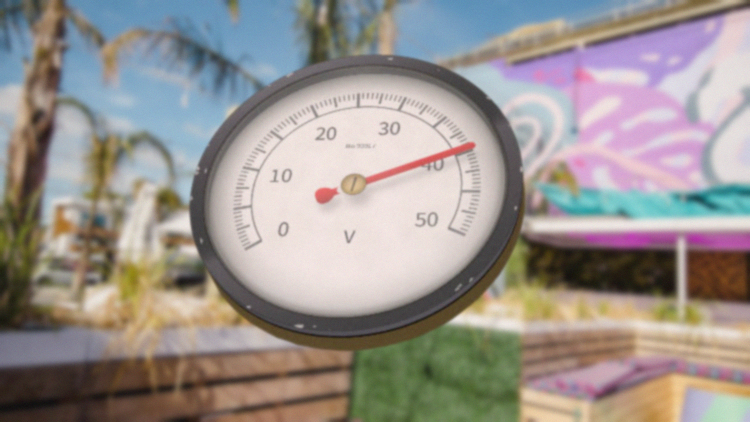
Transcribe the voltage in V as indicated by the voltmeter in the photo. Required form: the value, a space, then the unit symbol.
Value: 40 V
